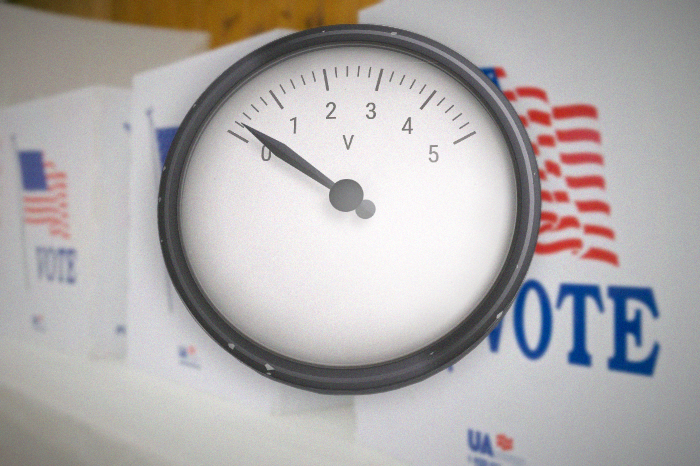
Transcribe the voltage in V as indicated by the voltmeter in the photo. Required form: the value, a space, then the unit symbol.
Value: 0.2 V
